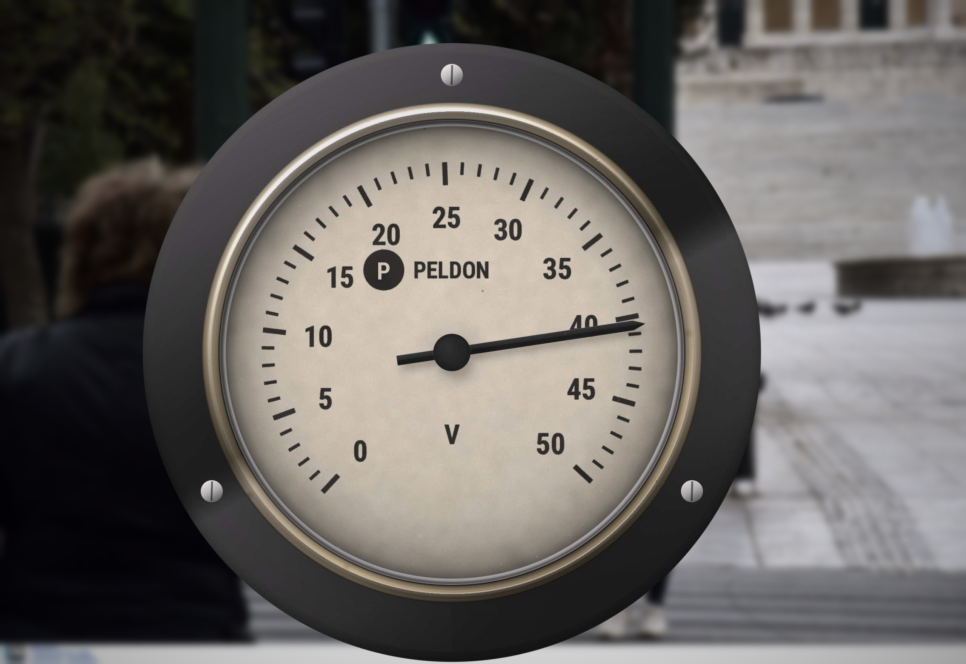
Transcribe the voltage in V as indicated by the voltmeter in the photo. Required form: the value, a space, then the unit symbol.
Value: 40.5 V
